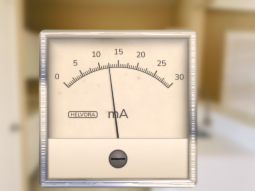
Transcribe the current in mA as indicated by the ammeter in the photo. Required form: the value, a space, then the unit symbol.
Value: 12.5 mA
